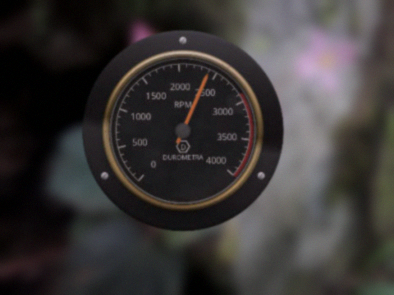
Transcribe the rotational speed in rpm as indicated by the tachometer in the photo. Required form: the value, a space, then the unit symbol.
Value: 2400 rpm
